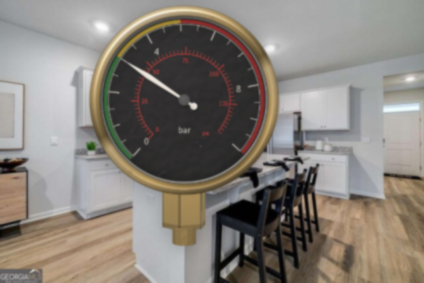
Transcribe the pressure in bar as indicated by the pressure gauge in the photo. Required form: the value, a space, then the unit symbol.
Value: 3 bar
